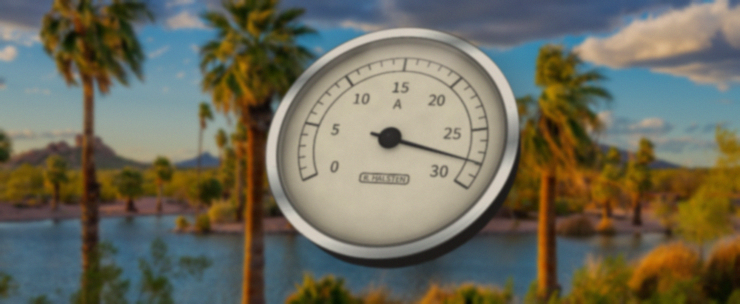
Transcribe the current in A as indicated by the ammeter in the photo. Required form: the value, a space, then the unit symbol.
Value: 28 A
